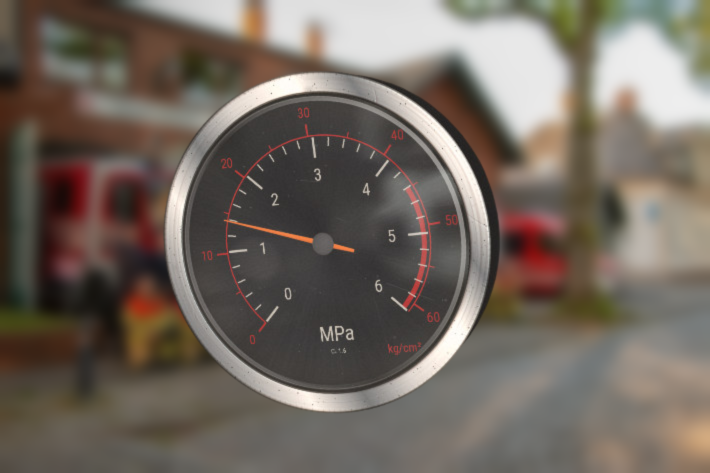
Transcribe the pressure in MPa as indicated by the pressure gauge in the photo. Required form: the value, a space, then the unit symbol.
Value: 1.4 MPa
